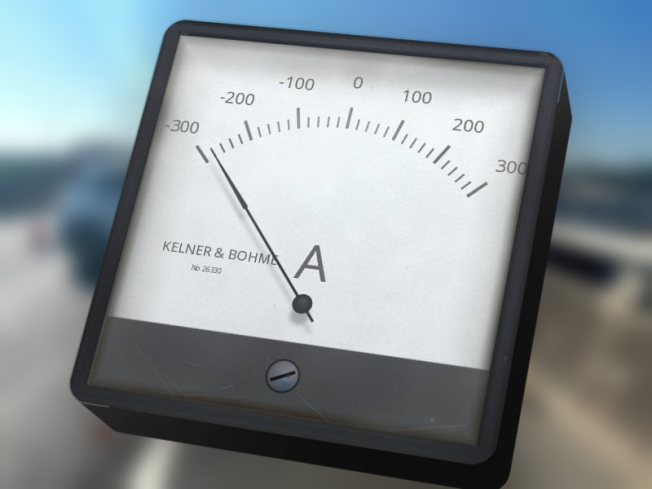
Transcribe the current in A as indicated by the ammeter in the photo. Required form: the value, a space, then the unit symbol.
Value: -280 A
